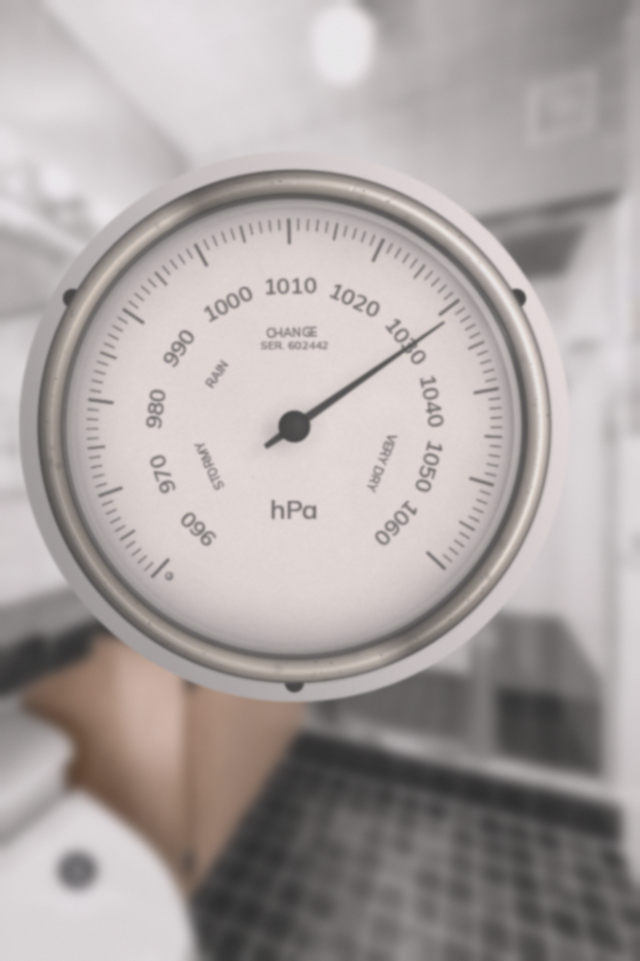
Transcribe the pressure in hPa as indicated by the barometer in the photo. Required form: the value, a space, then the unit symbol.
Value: 1031 hPa
